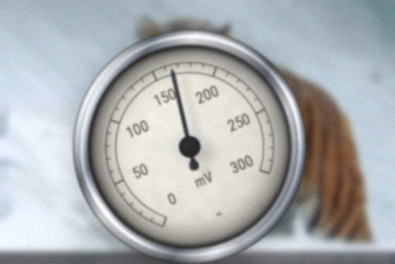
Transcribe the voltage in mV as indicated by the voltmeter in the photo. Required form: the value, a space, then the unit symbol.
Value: 165 mV
